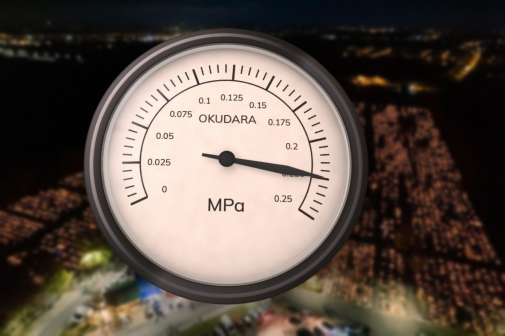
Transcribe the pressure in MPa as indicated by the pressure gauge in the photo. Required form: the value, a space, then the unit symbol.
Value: 0.225 MPa
